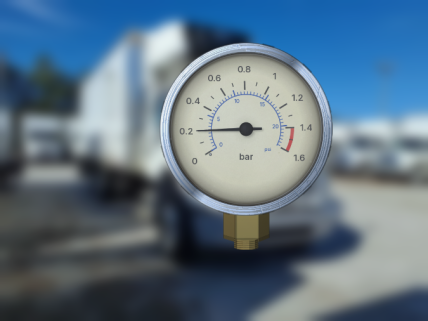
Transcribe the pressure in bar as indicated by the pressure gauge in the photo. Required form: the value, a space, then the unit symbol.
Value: 0.2 bar
